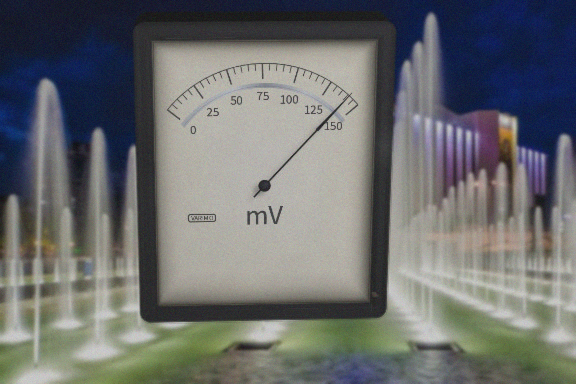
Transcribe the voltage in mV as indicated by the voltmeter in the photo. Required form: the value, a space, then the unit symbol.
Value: 140 mV
